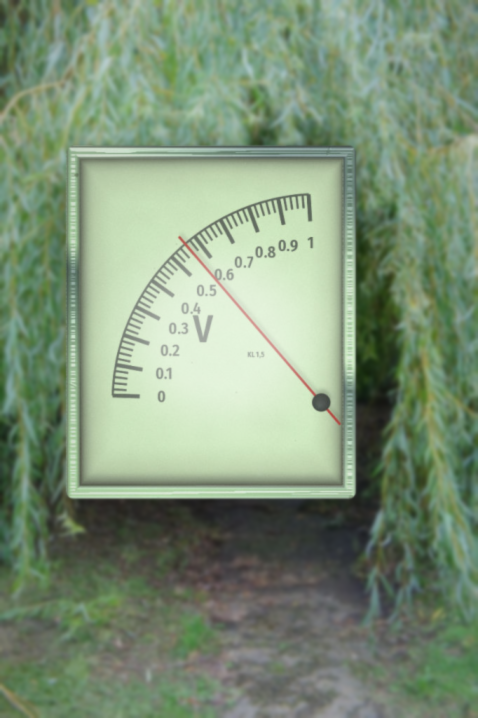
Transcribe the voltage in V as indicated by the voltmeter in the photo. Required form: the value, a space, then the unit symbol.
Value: 0.56 V
